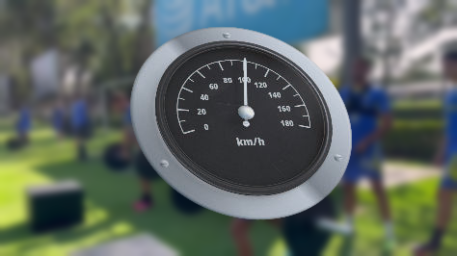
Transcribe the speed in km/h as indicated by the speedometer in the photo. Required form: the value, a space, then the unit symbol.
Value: 100 km/h
